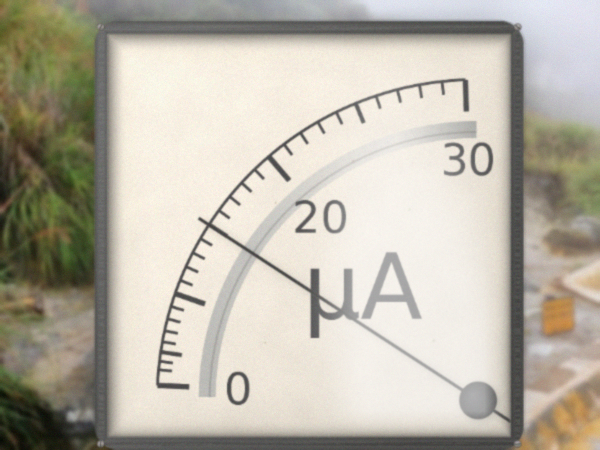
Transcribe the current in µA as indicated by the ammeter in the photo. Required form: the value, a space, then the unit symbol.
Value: 15 µA
